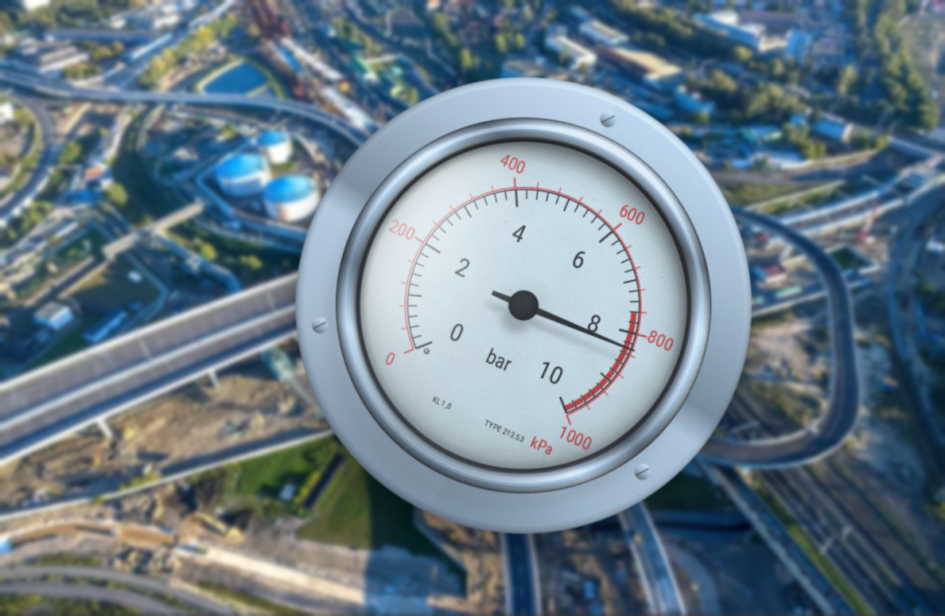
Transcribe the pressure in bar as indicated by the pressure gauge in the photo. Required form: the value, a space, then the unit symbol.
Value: 8.3 bar
